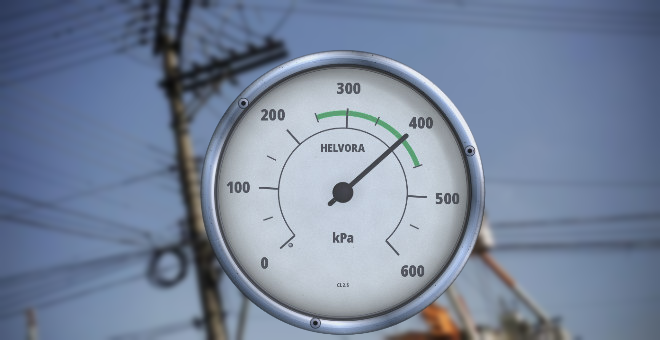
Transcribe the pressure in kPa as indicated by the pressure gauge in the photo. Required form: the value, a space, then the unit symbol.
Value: 400 kPa
